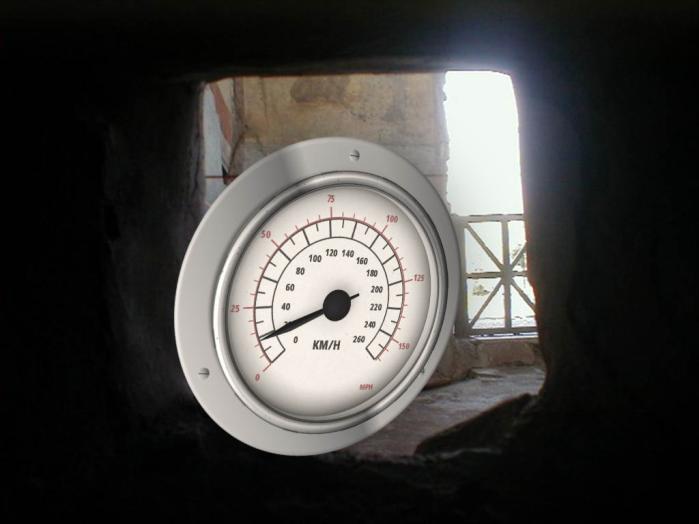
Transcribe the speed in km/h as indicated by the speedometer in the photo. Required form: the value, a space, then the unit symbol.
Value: 20 km/h
